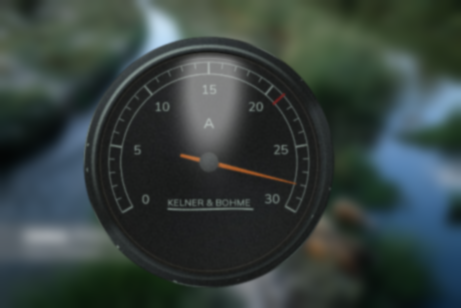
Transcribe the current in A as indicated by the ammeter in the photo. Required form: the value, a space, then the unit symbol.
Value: 28 A
